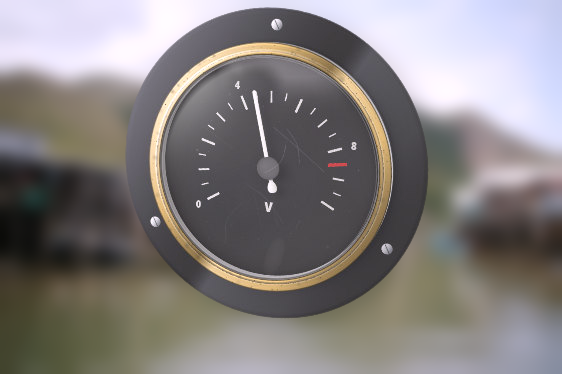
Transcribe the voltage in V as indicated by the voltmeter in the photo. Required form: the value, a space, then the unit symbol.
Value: 4.5 V
